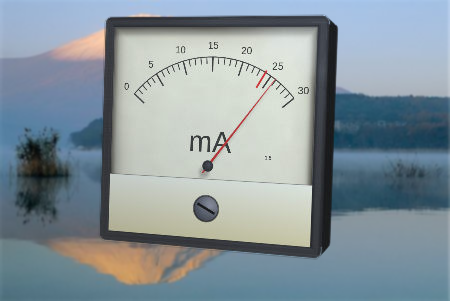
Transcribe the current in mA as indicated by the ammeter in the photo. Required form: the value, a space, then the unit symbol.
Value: 26 mA
